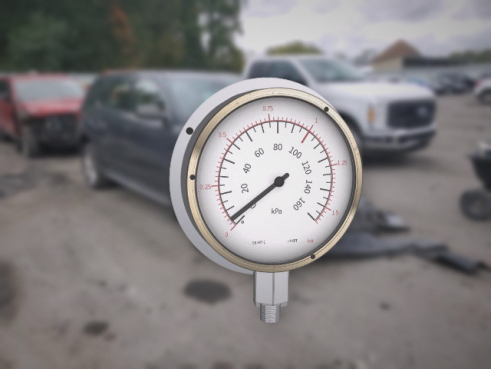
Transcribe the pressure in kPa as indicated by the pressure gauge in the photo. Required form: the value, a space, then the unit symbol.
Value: 5 kPa
